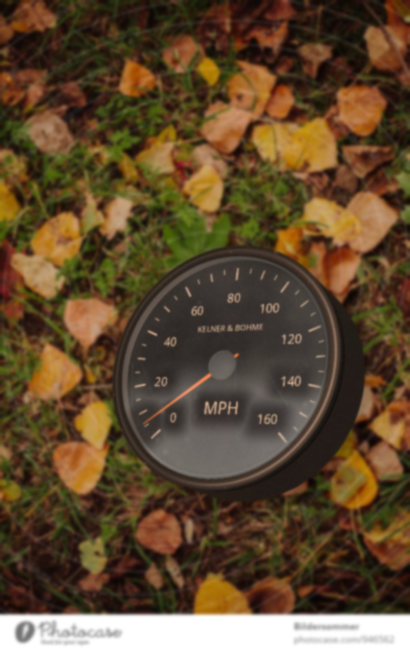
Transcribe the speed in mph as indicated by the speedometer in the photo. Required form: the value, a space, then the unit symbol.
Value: 5 mph
